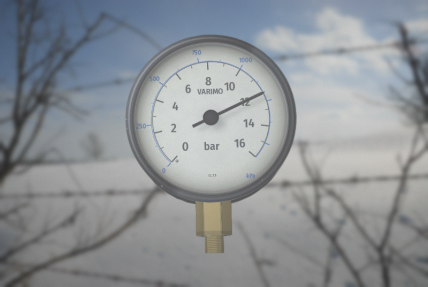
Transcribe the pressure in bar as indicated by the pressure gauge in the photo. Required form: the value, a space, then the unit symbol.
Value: 12 bar
